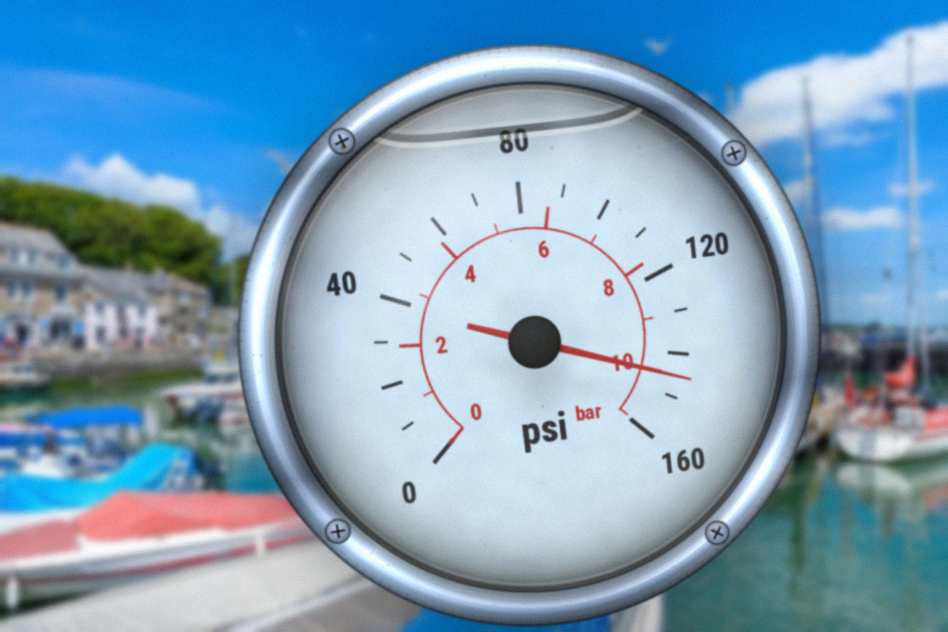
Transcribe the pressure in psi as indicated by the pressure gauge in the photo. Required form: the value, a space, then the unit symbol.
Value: 145 psi
